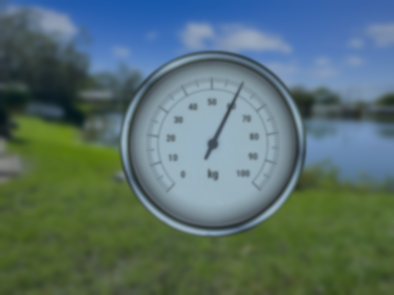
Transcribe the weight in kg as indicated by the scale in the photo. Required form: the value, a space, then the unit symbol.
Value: 60 kg
